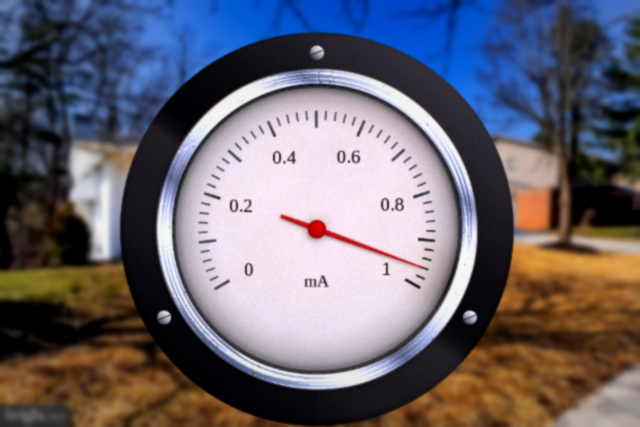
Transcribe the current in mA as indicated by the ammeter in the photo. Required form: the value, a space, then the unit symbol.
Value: 0.96 mA
